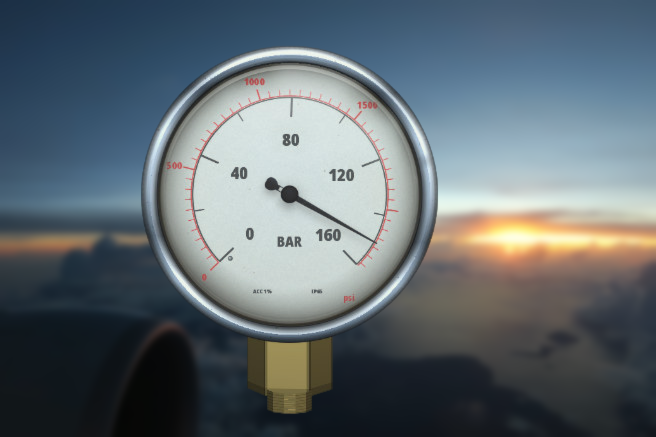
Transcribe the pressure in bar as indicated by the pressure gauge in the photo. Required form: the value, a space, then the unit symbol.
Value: 150 bar
